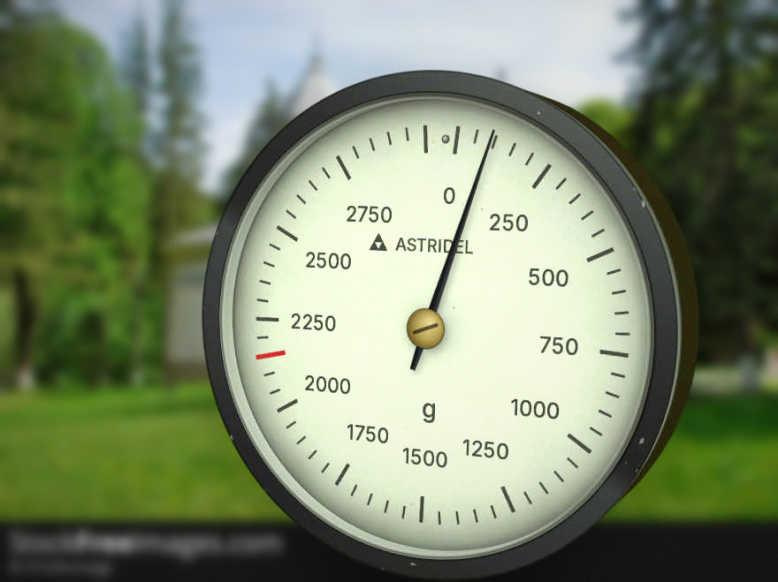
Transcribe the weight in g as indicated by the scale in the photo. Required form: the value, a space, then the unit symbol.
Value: 100 g
